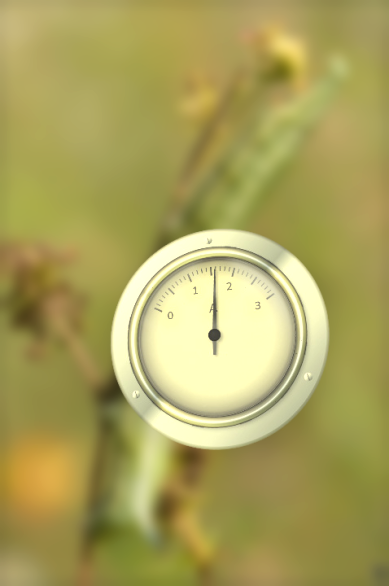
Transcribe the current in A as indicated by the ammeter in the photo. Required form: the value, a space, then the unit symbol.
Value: 1.6 A
